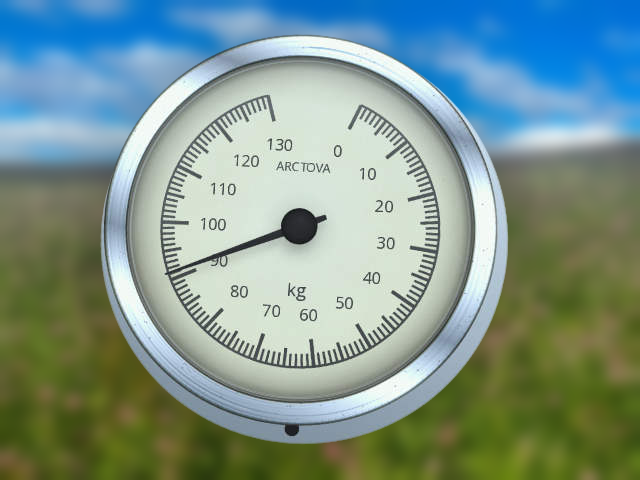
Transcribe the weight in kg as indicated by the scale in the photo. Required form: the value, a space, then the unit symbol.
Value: 91 kg
